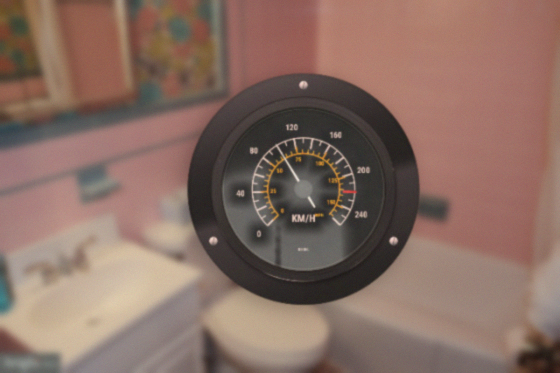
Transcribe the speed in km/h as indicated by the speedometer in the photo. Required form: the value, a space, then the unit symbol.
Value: 100 km/h
